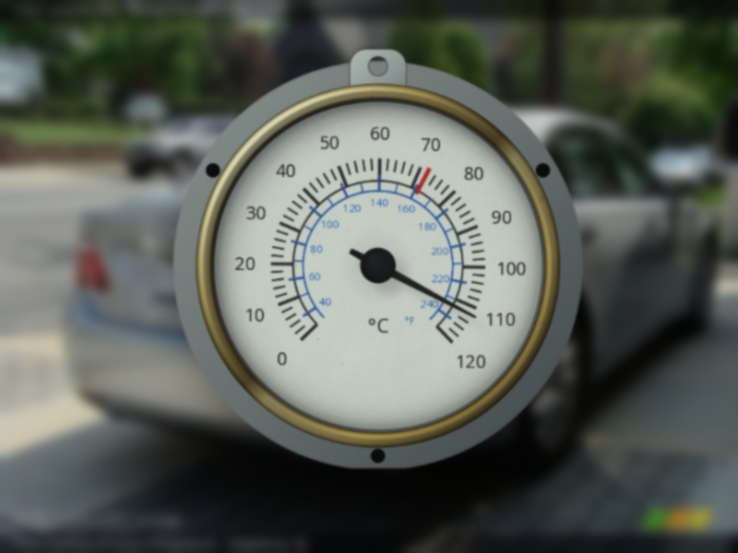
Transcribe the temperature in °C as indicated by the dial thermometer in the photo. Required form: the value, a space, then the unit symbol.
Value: 112 °C
